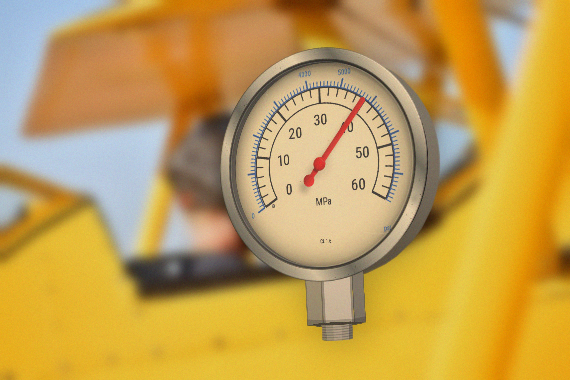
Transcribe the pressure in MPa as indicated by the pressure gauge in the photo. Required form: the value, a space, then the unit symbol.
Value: 40 MPa
